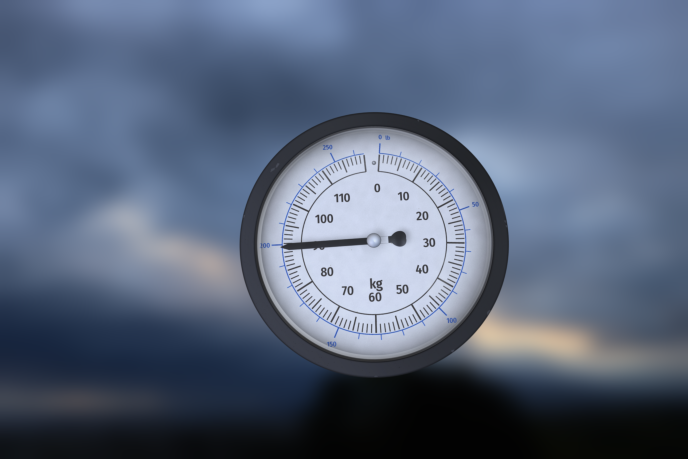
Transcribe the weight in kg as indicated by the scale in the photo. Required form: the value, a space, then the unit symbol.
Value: 90 kg
